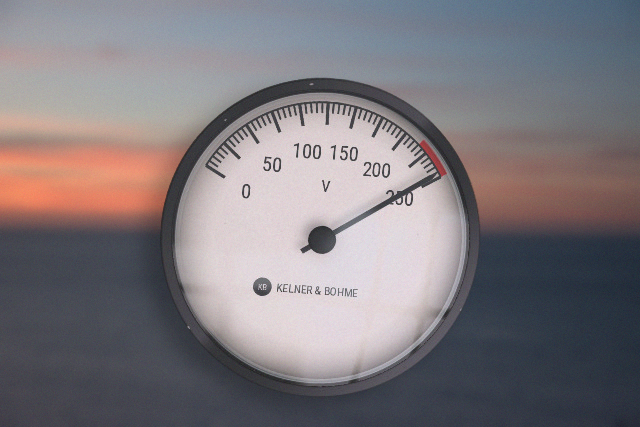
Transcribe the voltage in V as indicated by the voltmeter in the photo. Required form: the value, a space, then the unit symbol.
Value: 245 V
